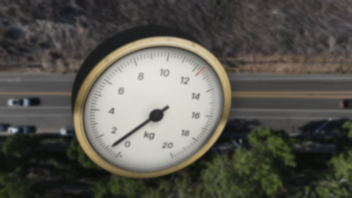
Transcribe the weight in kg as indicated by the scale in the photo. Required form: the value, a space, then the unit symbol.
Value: 1 kg
